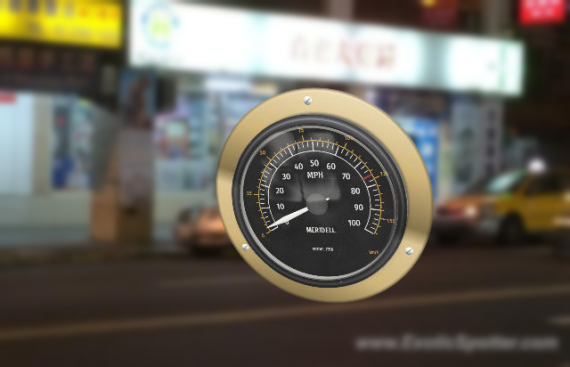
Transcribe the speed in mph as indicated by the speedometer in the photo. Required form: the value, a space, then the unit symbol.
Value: 2 mph
